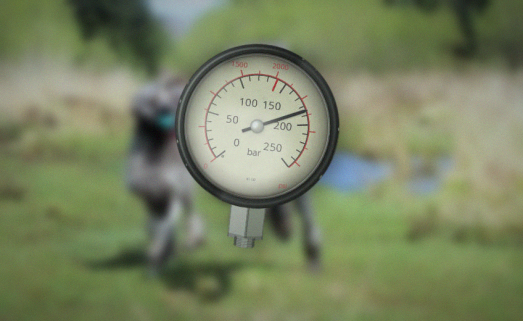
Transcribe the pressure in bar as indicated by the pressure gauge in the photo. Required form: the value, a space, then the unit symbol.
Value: 185 bar
